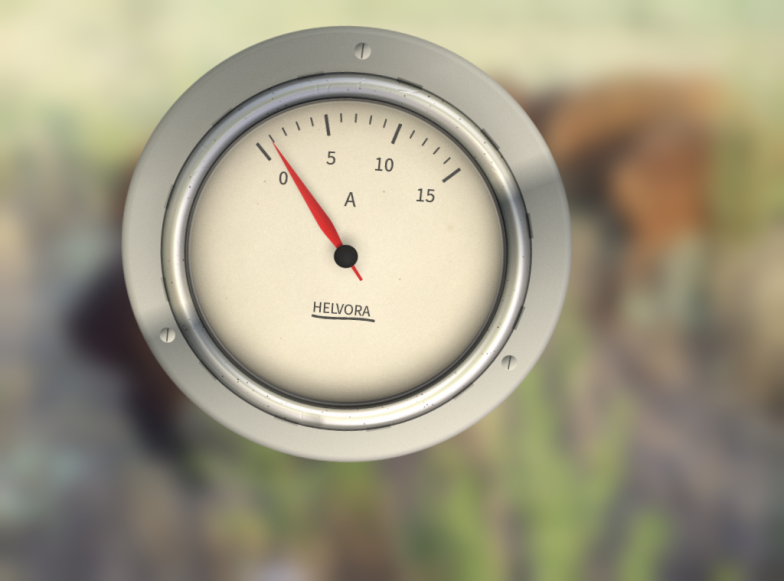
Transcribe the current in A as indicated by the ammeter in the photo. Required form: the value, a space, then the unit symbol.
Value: 1 A
